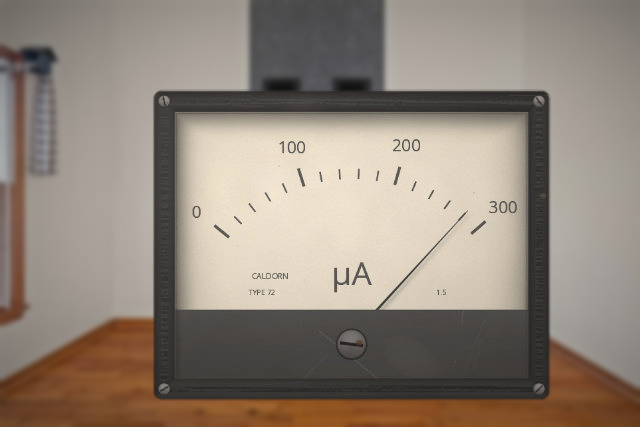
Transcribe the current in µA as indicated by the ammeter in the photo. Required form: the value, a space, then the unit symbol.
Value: 280 µA
